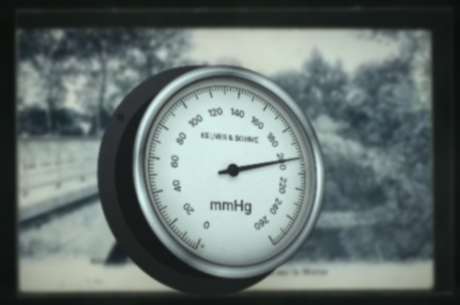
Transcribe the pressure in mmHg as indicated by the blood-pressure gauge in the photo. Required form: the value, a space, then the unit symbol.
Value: 200 mmHg
